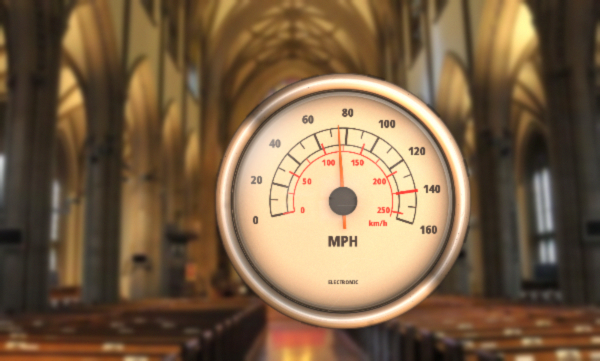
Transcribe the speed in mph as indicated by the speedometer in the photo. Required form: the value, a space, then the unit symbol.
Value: 75 mph
